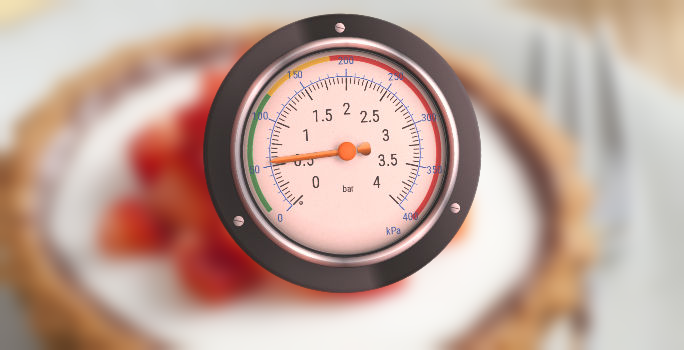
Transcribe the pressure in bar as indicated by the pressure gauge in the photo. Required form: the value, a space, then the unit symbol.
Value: 0.55 bar
